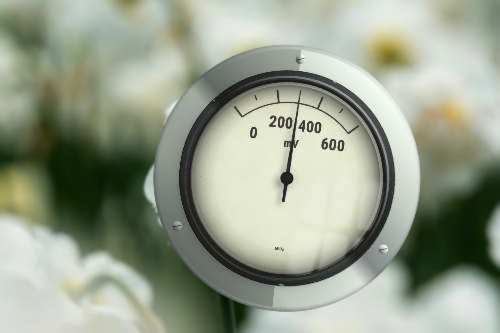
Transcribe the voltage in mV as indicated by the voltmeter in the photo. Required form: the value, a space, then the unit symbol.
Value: 300 mV
